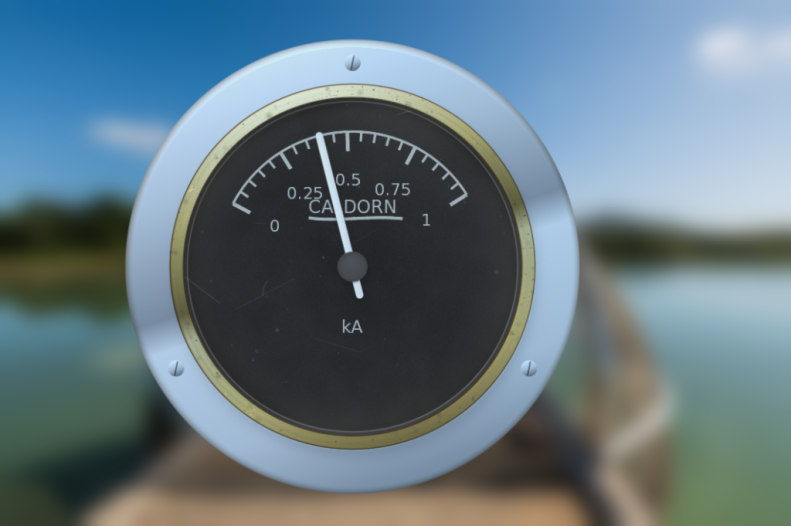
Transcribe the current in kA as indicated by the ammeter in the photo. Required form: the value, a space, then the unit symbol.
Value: 0.4 kA
